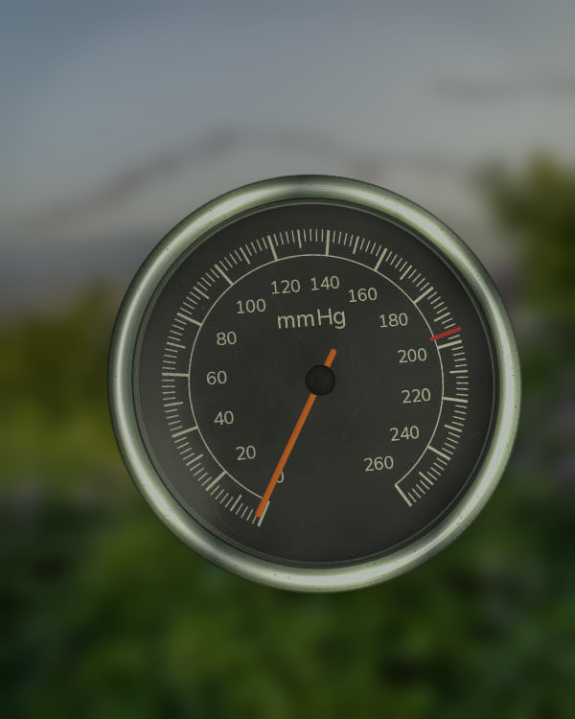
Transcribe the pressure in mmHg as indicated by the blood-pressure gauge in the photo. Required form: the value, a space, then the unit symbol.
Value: 2 mmHg
